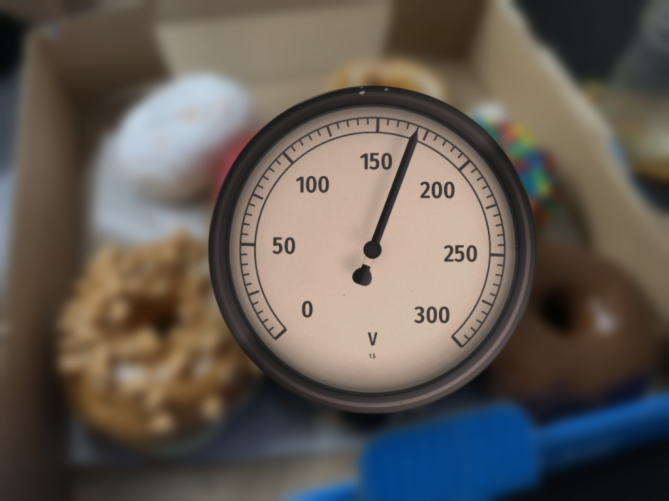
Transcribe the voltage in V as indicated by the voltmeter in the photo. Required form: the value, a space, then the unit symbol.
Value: 170 V
